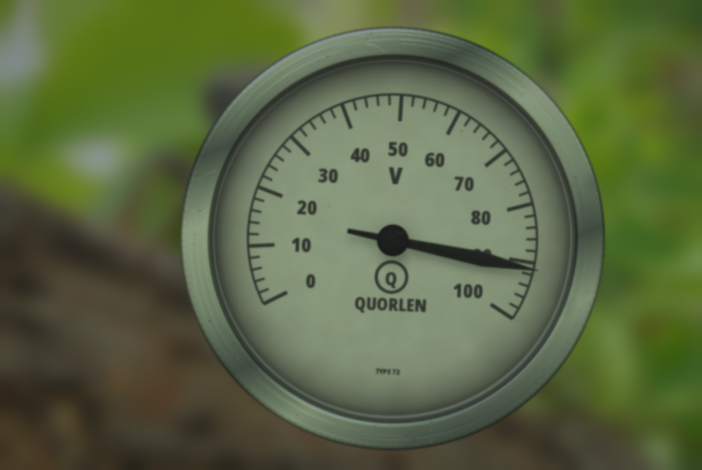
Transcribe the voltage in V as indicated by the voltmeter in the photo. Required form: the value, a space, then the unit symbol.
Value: 91 V
